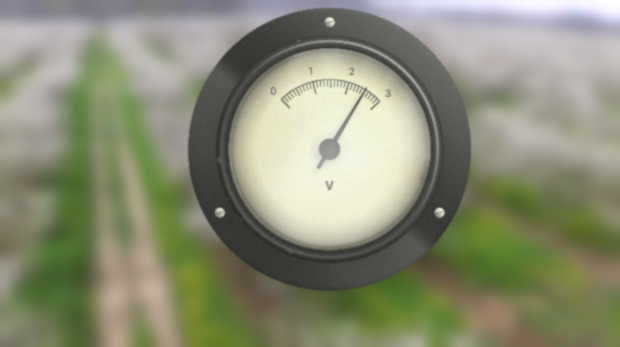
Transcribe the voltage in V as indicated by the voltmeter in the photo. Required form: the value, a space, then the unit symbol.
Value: 2.5 V
